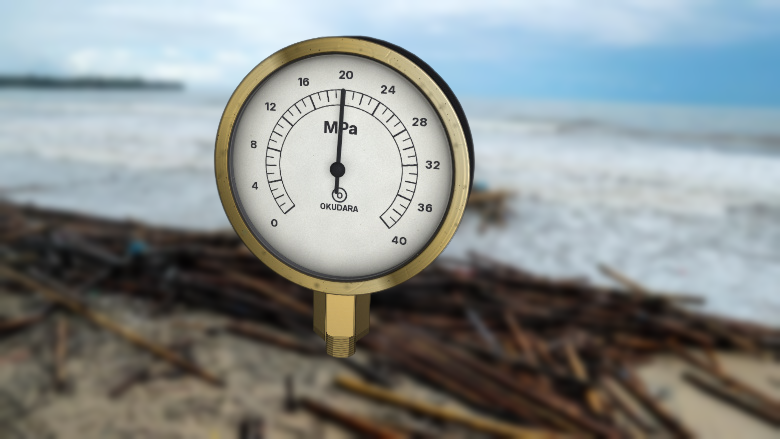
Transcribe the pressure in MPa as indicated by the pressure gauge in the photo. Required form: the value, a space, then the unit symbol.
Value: 20 MPa
